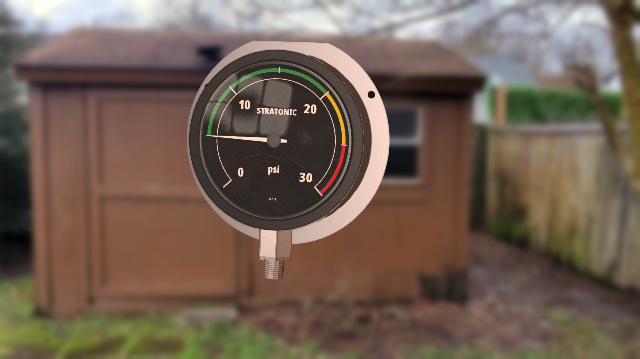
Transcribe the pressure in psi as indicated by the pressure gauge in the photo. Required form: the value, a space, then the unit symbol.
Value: 5 psi
